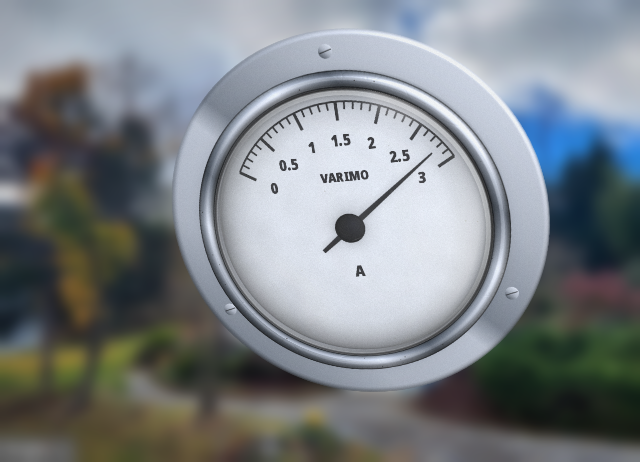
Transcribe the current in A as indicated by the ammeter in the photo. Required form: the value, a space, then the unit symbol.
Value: 2.8 A
